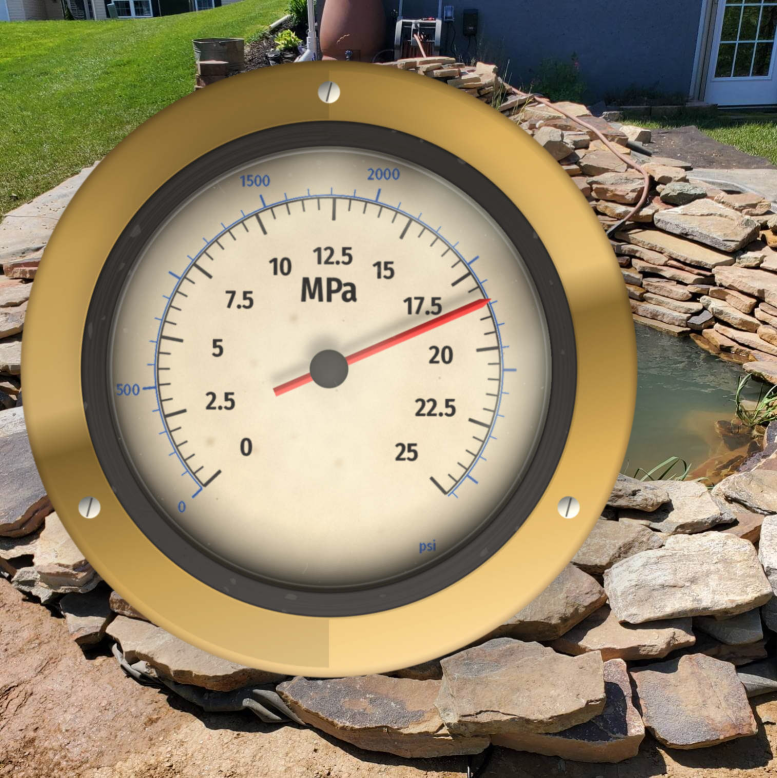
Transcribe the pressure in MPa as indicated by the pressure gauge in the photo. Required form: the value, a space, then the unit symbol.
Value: 18.5 MPa
